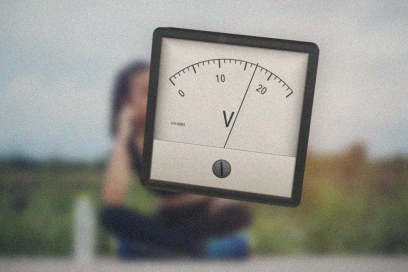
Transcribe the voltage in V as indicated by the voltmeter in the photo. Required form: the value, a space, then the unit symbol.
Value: 17 V
